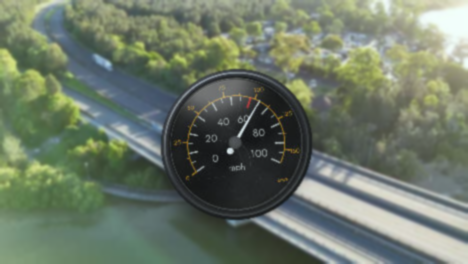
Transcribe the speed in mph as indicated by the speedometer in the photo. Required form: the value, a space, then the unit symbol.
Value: 65 mph
